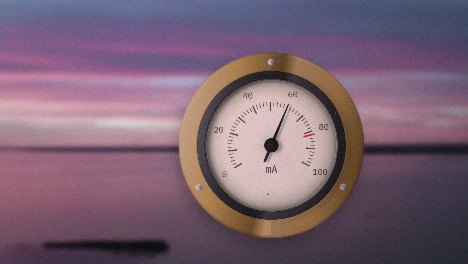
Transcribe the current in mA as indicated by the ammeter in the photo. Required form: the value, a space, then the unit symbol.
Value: 60 mA
